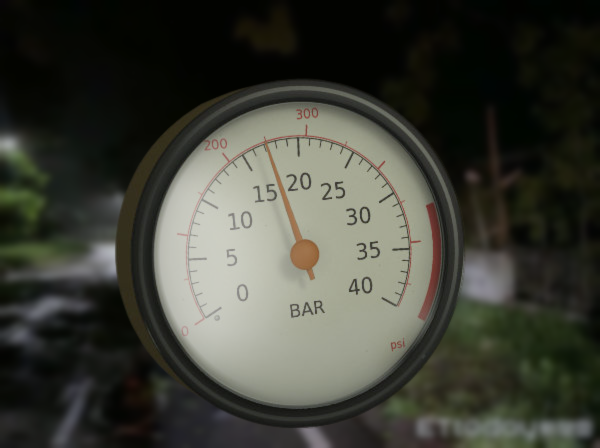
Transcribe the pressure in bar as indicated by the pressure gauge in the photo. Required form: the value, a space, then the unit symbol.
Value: 17 bar
